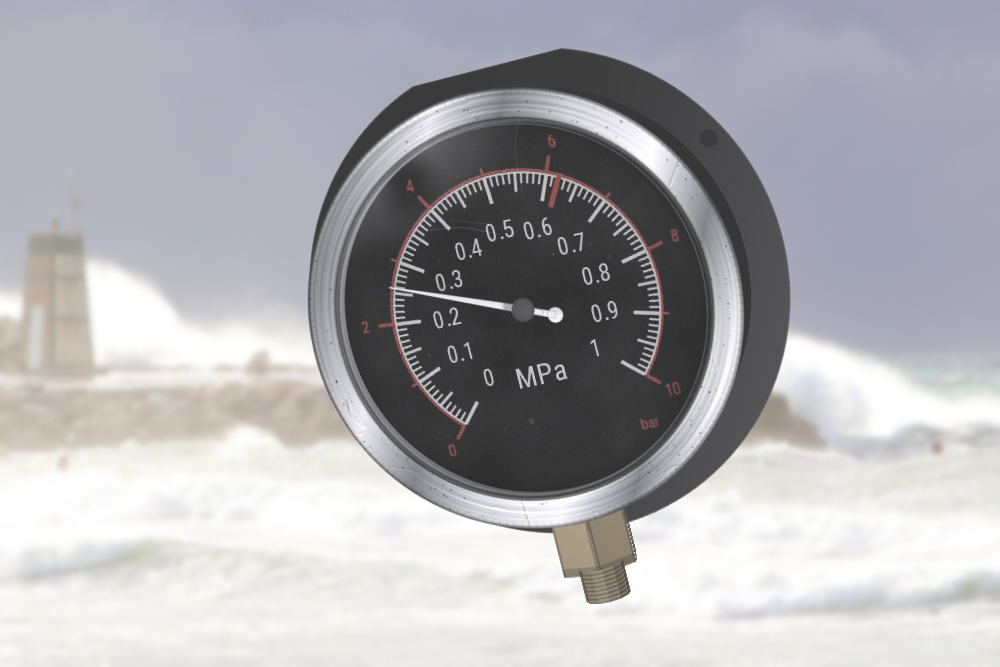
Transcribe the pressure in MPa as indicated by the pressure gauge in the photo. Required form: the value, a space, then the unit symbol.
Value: 0.26 MPa
